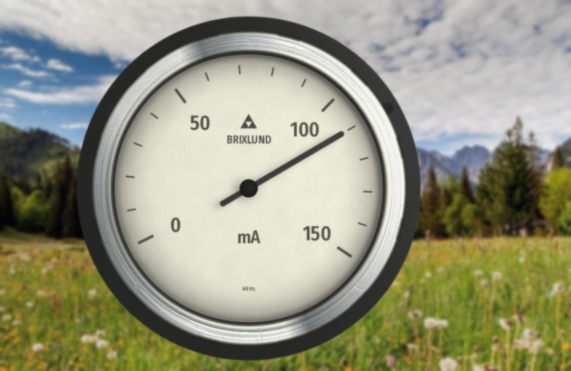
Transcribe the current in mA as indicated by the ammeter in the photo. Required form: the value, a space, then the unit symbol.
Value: 110 mA
